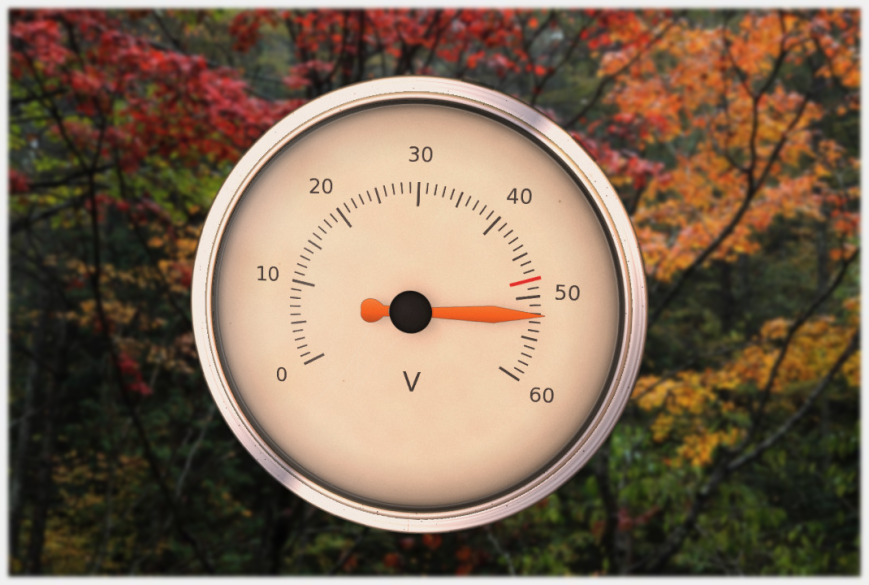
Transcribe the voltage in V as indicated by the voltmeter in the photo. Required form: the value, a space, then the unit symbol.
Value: 52 V
